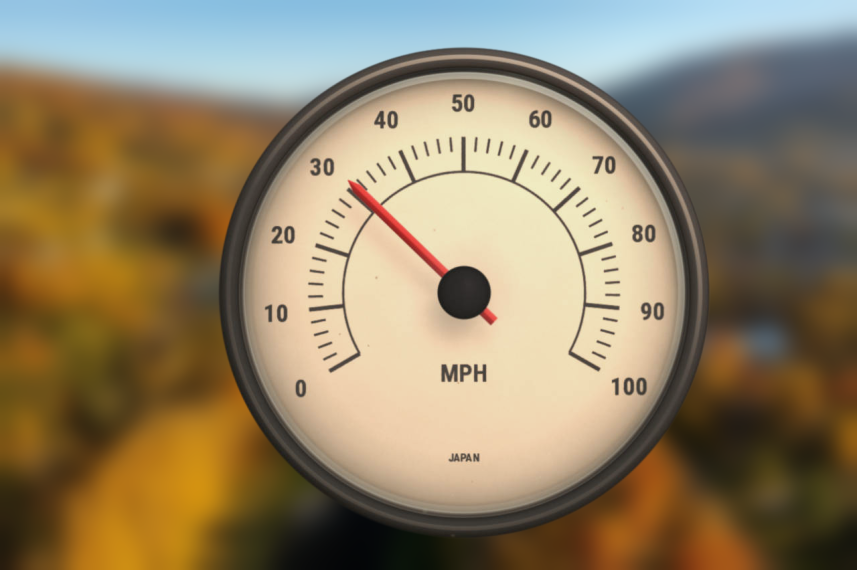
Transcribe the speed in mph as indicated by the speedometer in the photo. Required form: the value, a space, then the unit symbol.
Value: 31 mph
